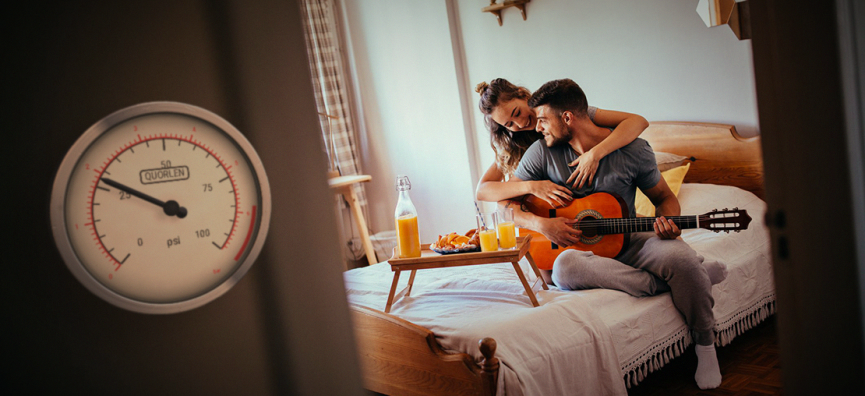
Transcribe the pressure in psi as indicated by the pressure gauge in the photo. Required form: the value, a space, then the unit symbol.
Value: 27.5 psi
